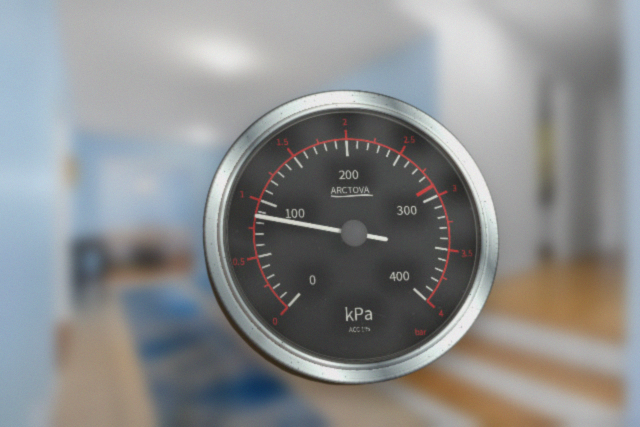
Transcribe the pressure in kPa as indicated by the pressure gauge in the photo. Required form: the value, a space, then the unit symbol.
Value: 85 kPa
